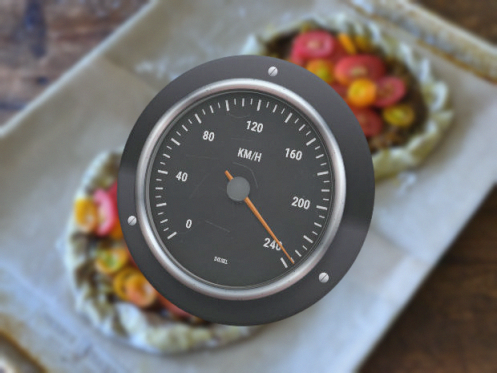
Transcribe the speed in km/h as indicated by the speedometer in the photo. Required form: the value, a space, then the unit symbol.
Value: 235 km/h
